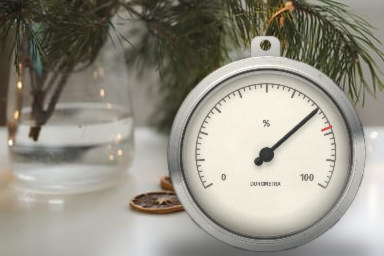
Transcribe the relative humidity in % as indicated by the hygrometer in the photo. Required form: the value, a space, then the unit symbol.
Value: 70 %
